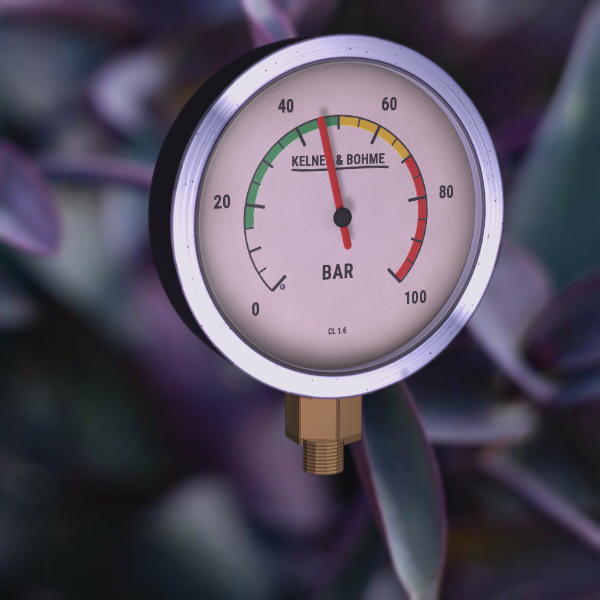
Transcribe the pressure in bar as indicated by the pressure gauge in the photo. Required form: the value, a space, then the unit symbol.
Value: 45 bar
